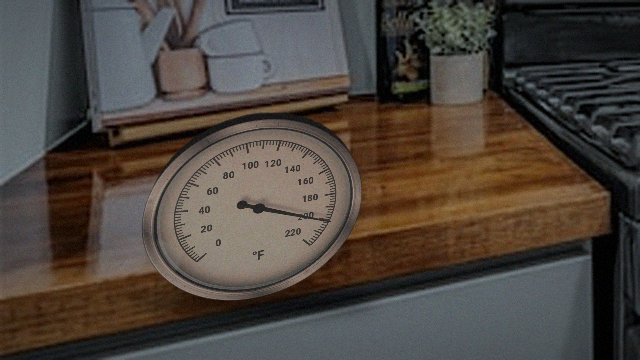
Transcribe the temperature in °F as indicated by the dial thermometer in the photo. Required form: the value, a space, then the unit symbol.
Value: 200 °F
